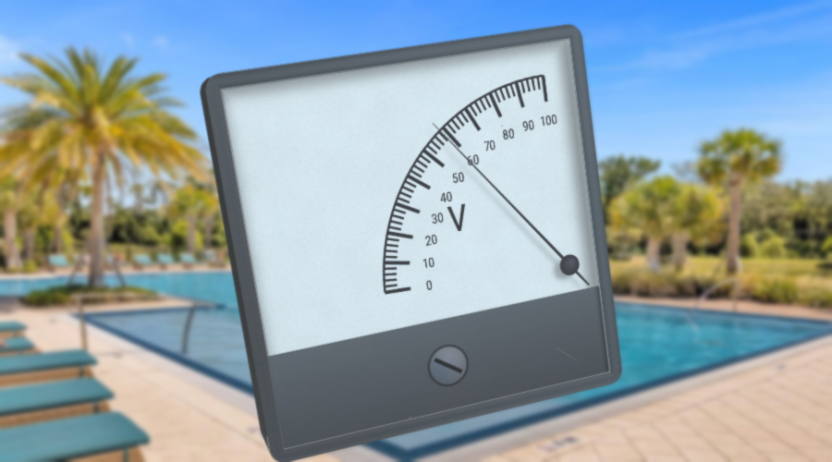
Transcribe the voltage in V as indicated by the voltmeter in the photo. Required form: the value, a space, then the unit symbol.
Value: 58 V
